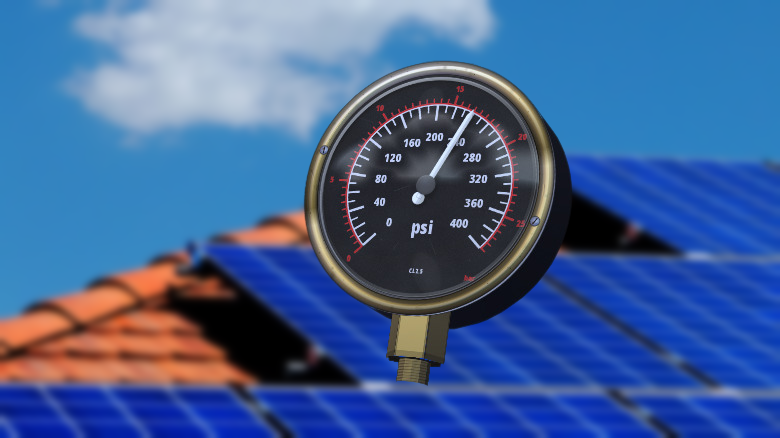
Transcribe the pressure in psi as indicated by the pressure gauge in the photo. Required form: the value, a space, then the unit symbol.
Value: 240 psi
